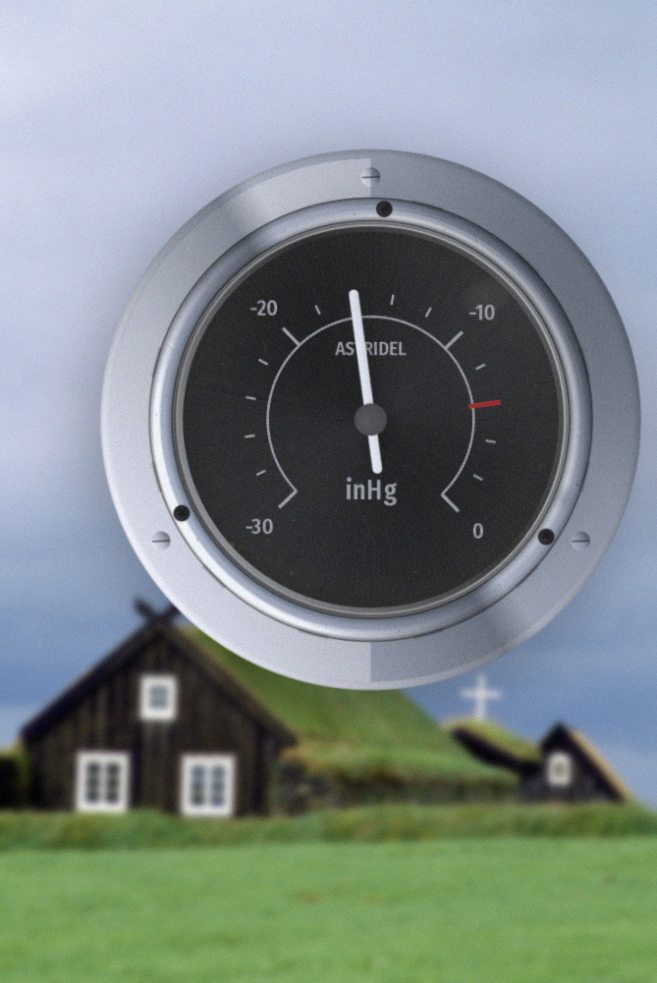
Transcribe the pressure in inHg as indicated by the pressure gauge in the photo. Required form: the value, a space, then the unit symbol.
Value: -16 inHg
